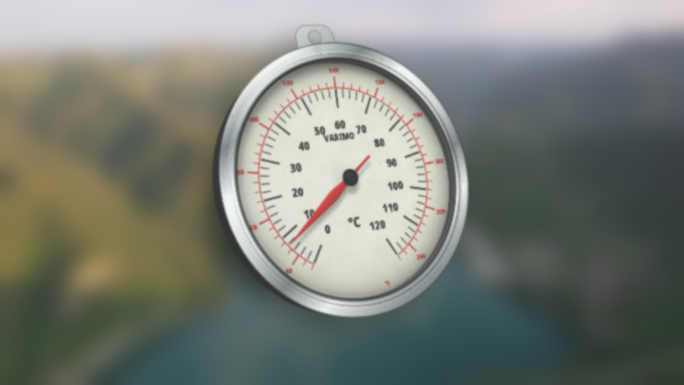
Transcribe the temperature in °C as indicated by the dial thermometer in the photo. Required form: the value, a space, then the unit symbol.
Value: 8 °C
